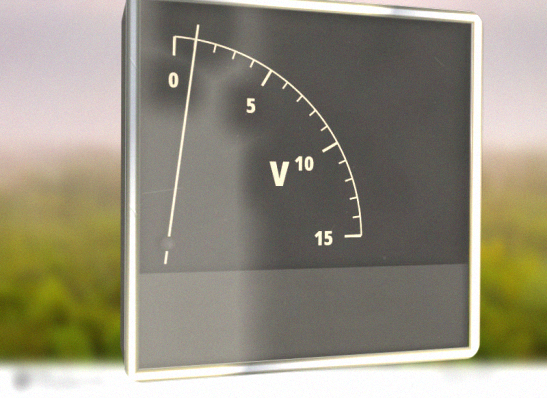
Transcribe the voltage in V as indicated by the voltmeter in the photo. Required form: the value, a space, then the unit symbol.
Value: 1 V
